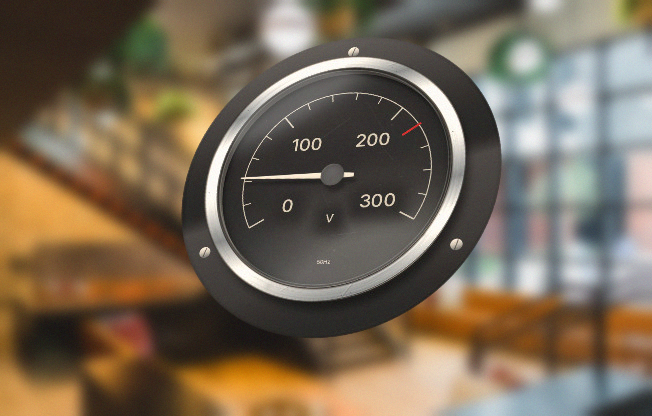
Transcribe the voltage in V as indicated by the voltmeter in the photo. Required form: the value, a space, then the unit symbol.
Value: 40 V
